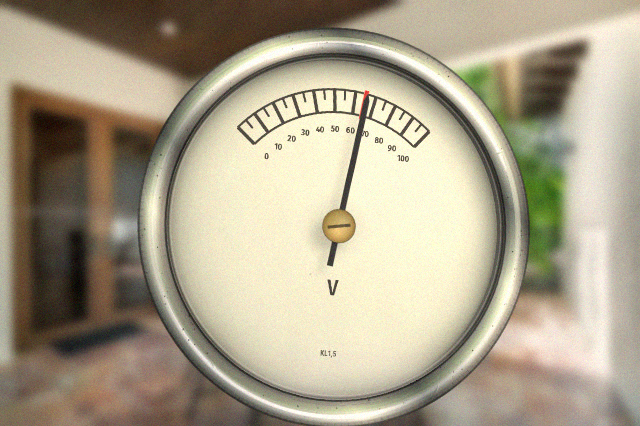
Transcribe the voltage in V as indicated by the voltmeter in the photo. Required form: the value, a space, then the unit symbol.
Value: 65 V
